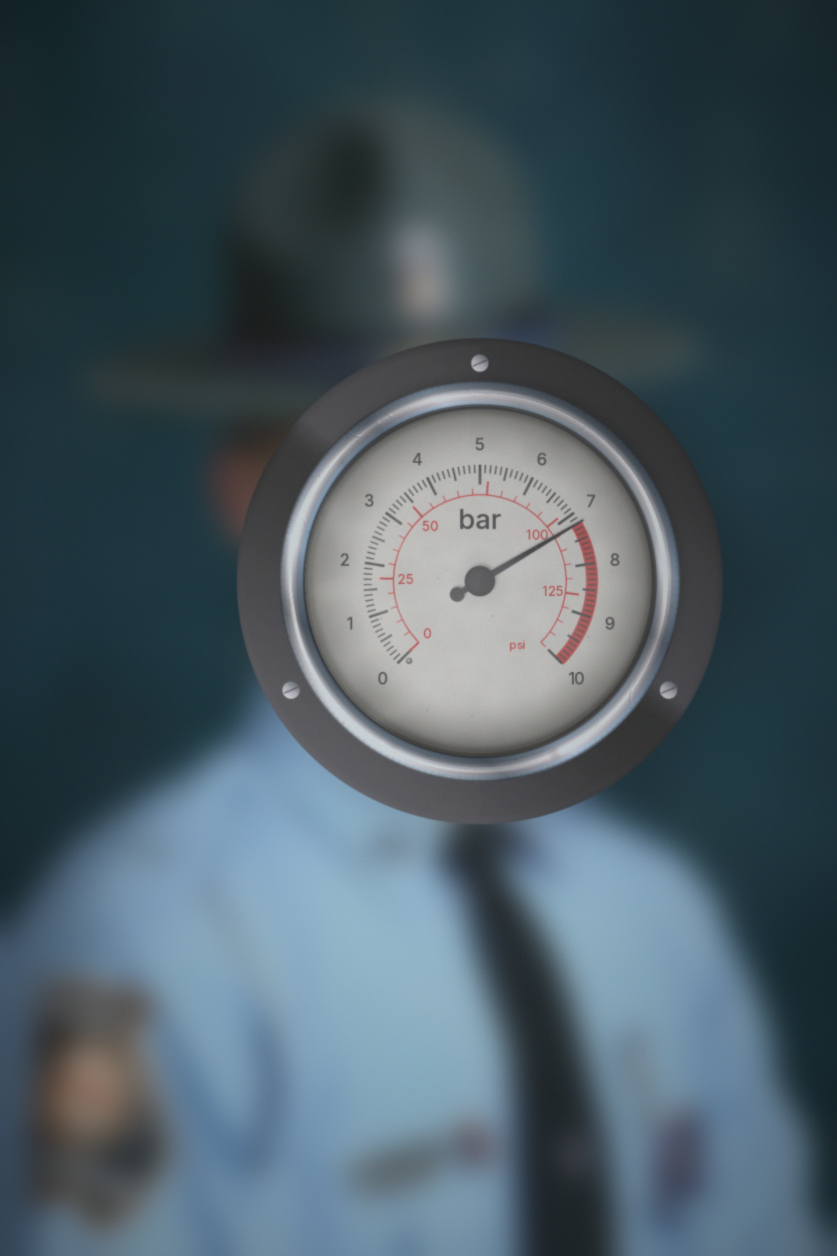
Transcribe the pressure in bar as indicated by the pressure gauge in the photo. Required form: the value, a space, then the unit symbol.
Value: 7.2 bar
